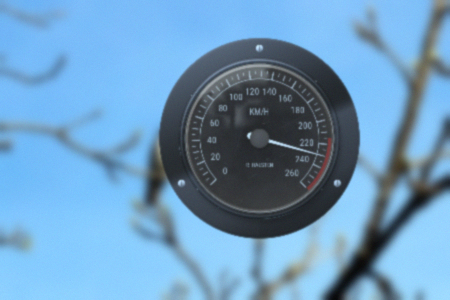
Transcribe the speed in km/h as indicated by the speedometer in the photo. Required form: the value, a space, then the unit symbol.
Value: 230 km/h
